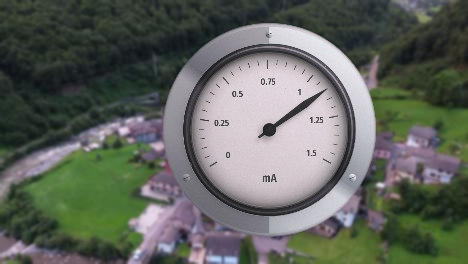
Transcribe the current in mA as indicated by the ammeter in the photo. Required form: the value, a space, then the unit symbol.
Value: 1.1 mA
